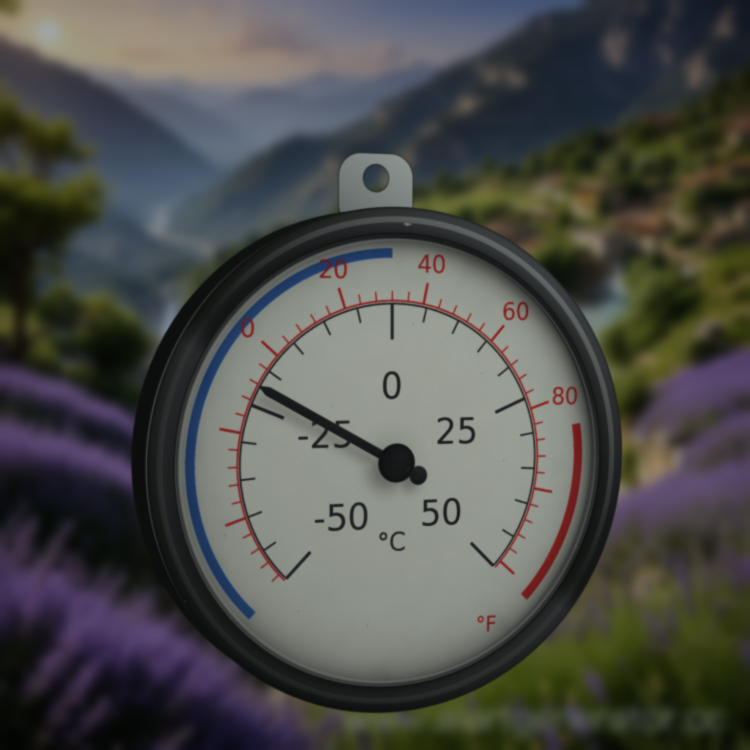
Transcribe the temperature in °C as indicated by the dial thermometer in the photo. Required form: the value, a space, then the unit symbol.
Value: -22.5 °C
